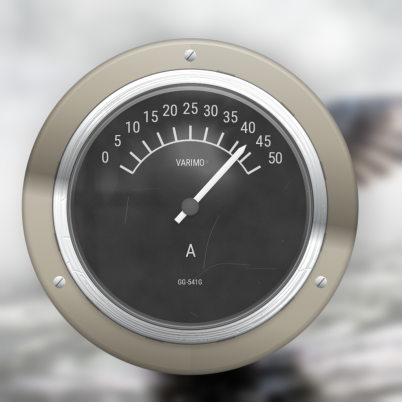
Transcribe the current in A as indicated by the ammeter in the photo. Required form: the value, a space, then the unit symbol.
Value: 42.5 A
